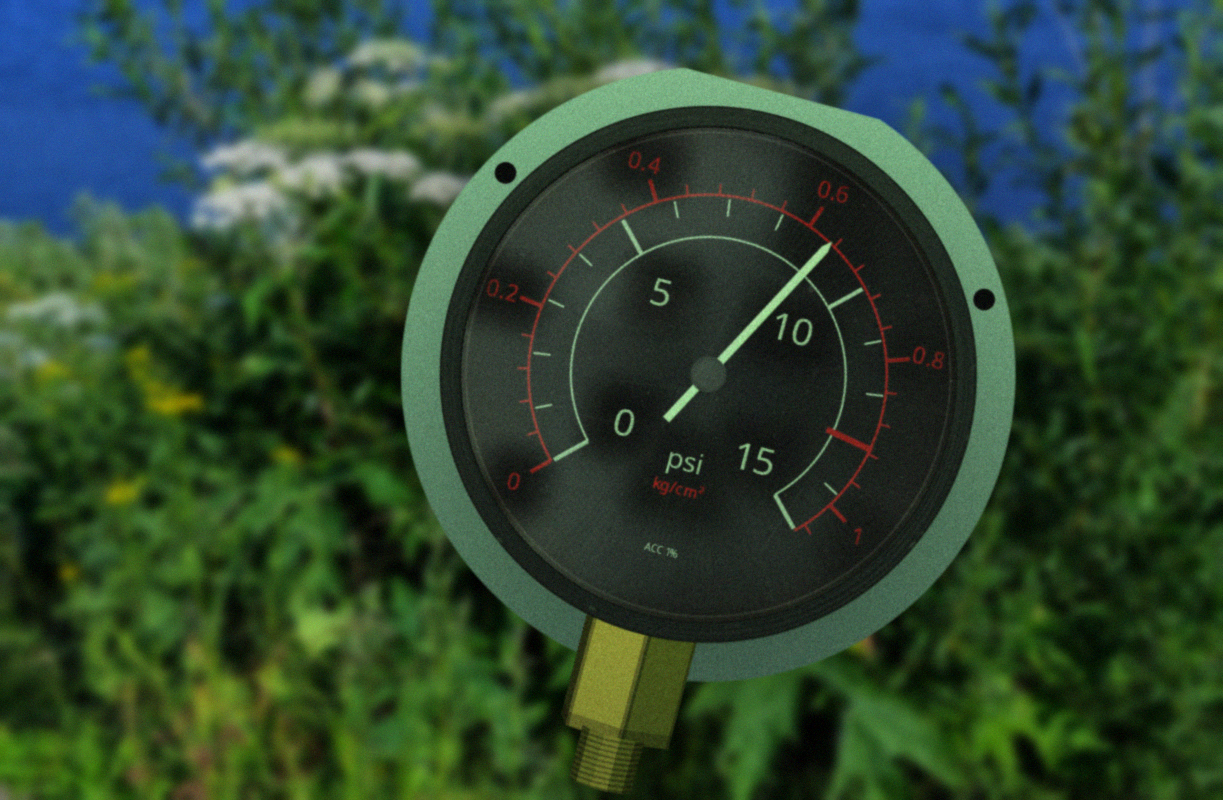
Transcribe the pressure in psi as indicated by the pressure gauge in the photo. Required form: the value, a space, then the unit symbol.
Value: 9 psi
